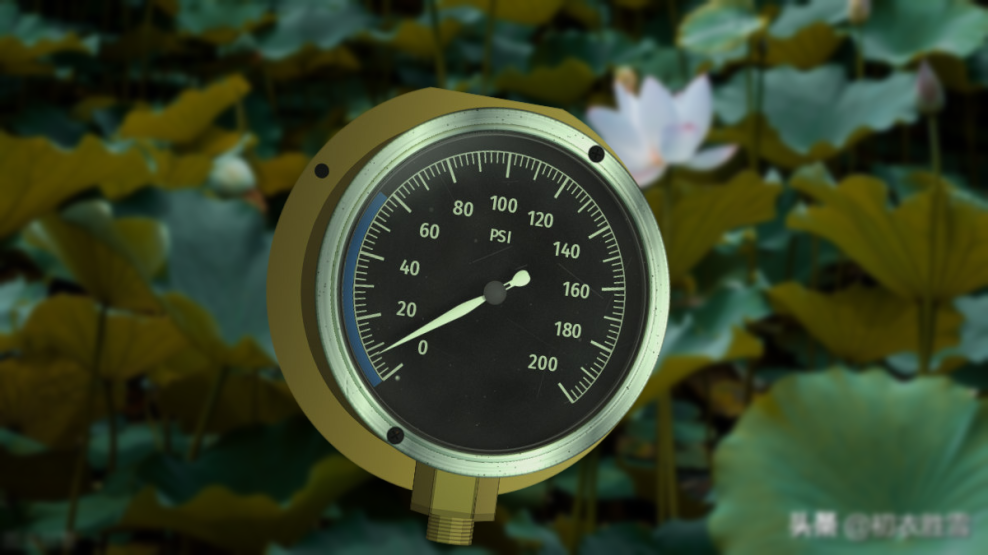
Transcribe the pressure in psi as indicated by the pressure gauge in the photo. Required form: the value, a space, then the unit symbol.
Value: 8 psi
